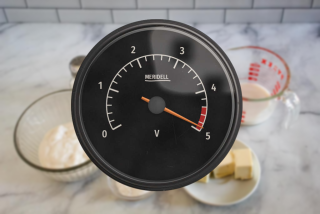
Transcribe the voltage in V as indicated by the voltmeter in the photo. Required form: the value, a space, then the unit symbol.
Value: 4.9 V
